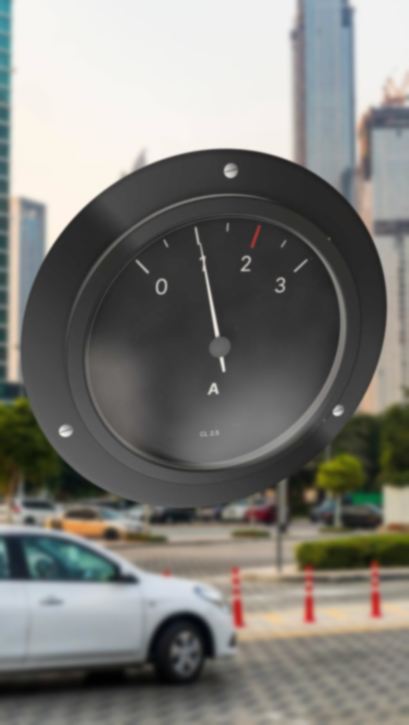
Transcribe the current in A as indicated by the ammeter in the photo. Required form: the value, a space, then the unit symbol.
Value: 1 A
